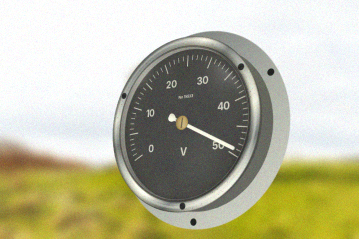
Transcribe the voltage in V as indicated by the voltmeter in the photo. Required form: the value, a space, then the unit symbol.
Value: 49 V
